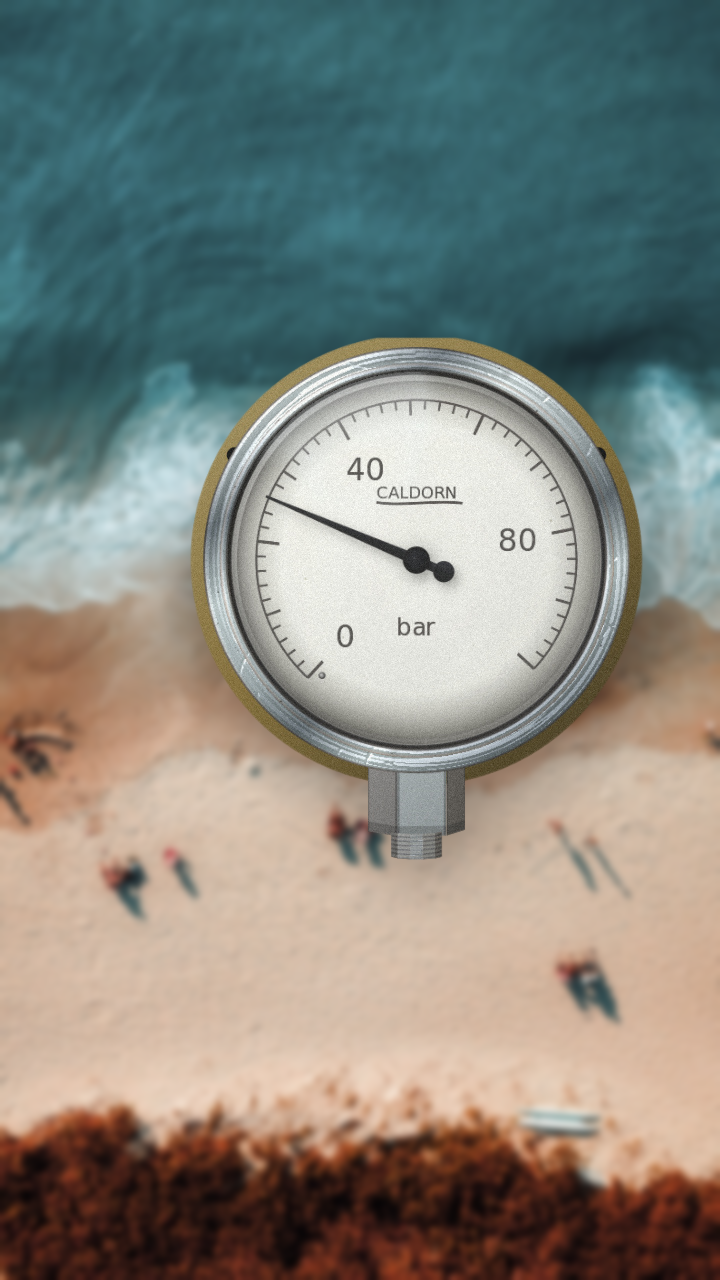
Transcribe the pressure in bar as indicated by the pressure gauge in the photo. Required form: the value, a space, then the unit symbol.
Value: 26 bar
